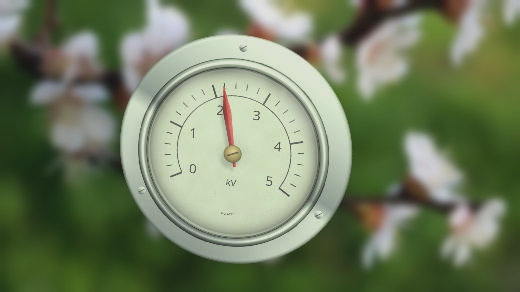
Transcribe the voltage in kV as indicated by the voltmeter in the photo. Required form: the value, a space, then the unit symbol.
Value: 2.2 kV
